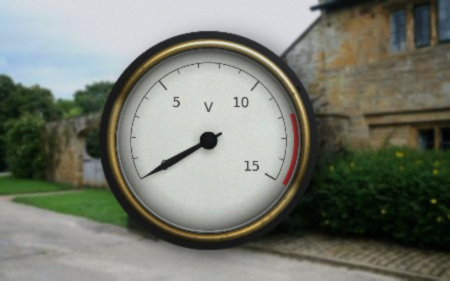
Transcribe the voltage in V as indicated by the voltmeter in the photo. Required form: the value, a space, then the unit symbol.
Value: 0 V
